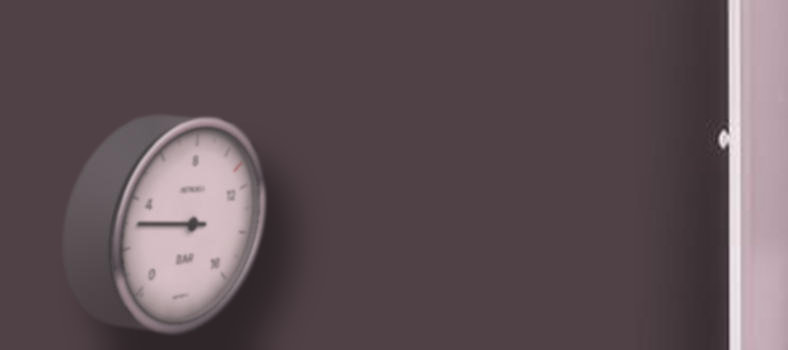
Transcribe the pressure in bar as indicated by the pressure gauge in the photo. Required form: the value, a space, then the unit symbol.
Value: 3 bar
